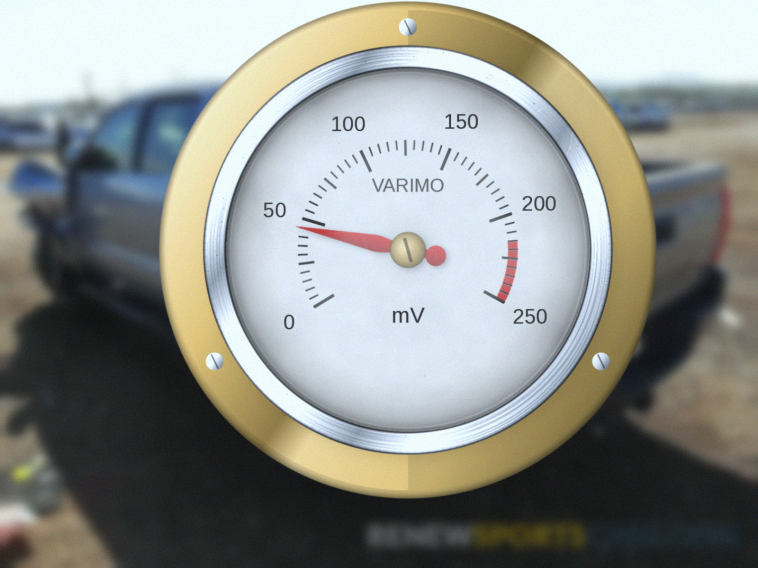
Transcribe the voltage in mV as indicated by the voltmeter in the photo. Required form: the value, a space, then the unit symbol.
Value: 45 mV
